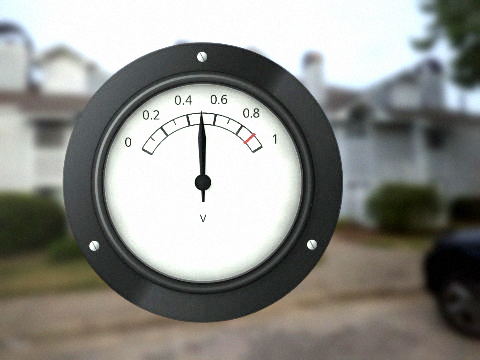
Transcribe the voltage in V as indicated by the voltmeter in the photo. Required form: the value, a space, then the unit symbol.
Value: 0.5 V
